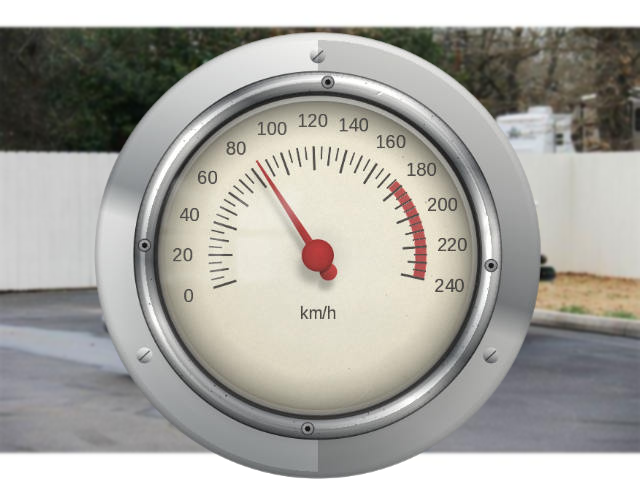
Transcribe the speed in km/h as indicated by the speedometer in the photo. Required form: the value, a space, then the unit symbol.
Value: 85 km/h
